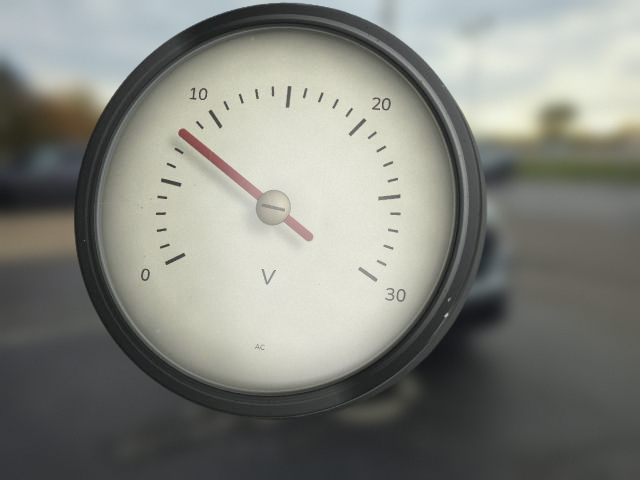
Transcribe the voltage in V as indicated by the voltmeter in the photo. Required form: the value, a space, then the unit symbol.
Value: 8 V
